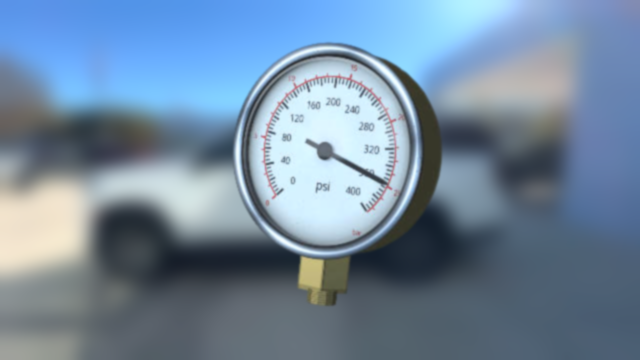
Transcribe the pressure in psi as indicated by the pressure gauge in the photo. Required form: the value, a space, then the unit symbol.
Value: 360 psi
